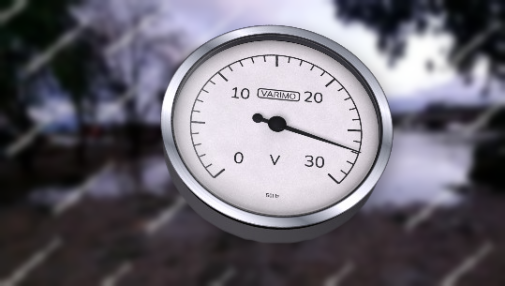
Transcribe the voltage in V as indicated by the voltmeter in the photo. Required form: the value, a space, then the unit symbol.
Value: 27 V
